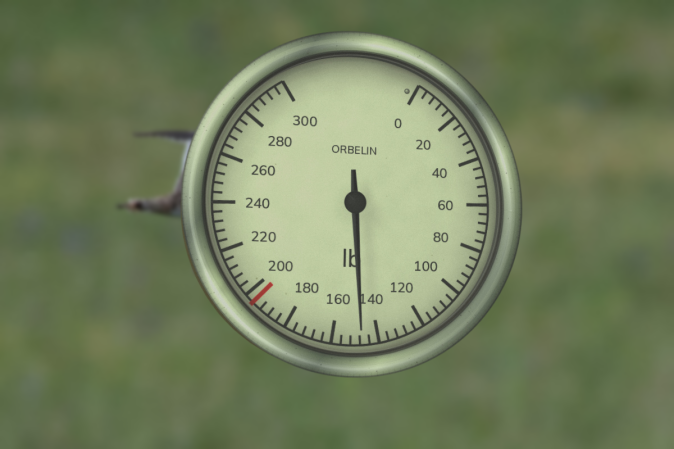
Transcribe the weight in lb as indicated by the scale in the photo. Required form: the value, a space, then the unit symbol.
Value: 148 lb
